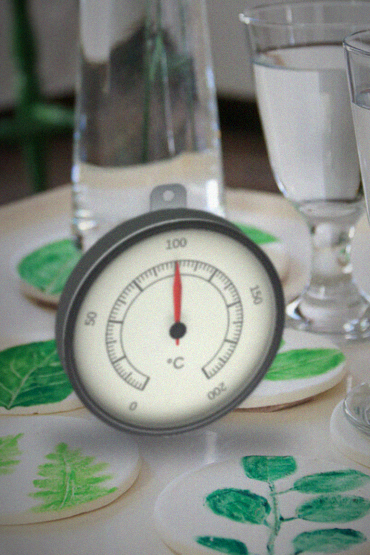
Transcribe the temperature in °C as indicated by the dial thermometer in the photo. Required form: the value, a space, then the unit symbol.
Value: 100 °C
